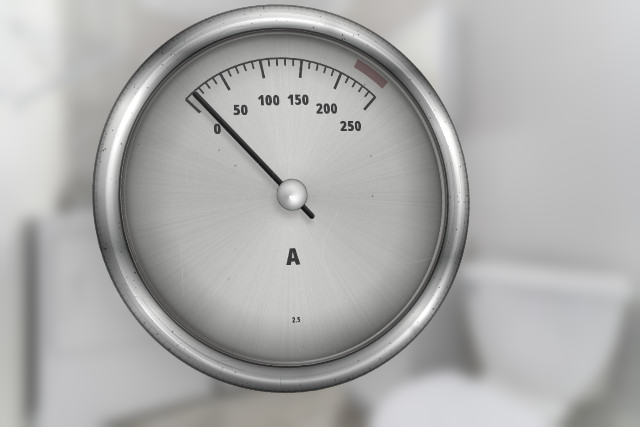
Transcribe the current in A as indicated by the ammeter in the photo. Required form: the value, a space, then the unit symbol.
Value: 10 A
